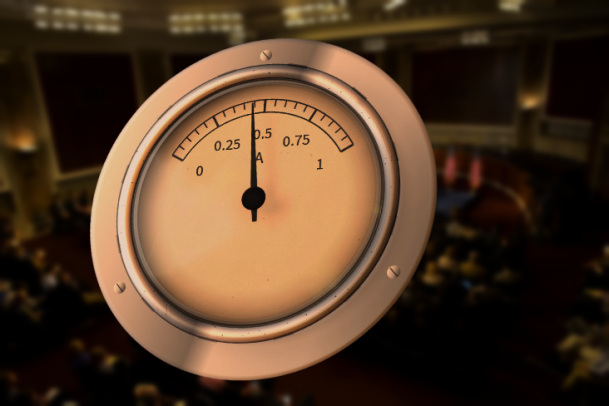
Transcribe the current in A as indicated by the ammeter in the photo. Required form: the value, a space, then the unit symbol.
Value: 0.45 A
